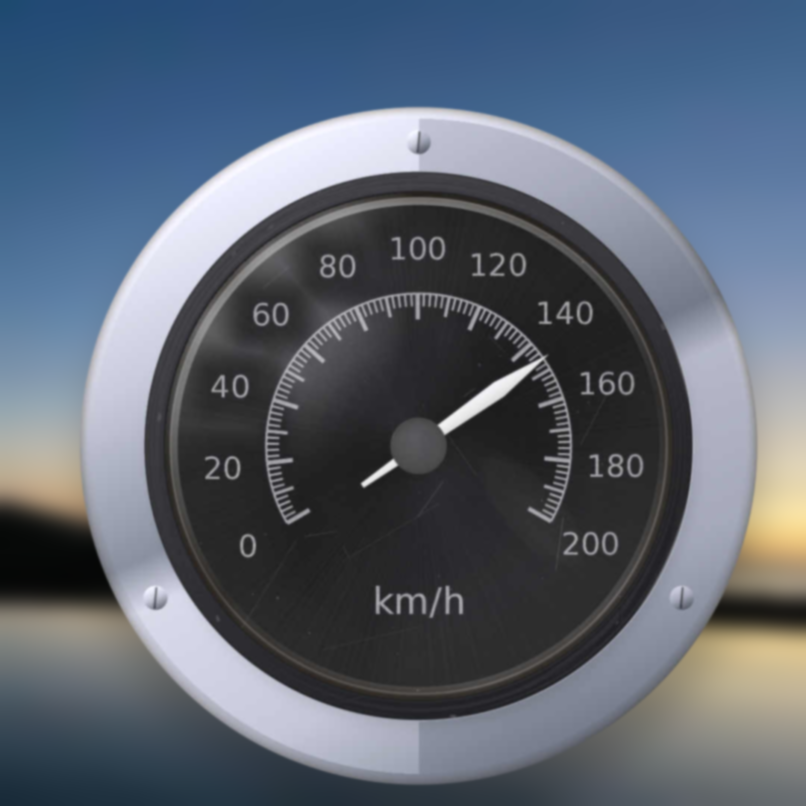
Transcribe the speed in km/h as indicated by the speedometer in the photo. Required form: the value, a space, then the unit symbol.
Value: 146 km/h
